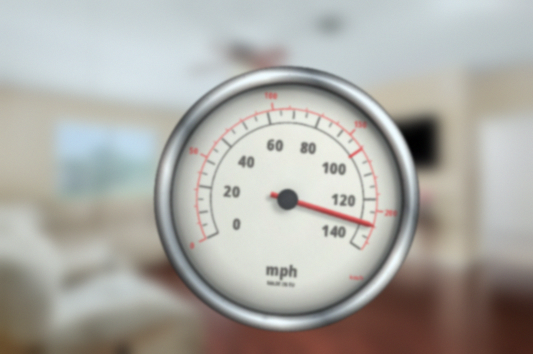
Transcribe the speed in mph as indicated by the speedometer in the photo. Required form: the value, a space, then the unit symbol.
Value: 130 mph
